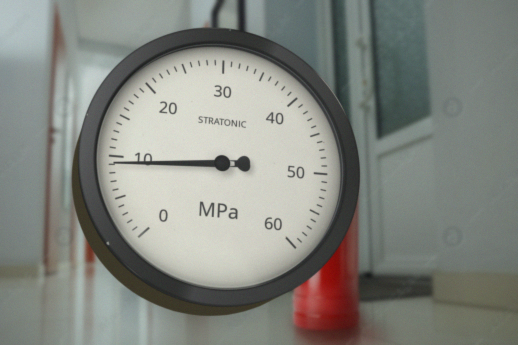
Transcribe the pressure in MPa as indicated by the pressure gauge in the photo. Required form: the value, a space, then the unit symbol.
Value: 9 MPa
